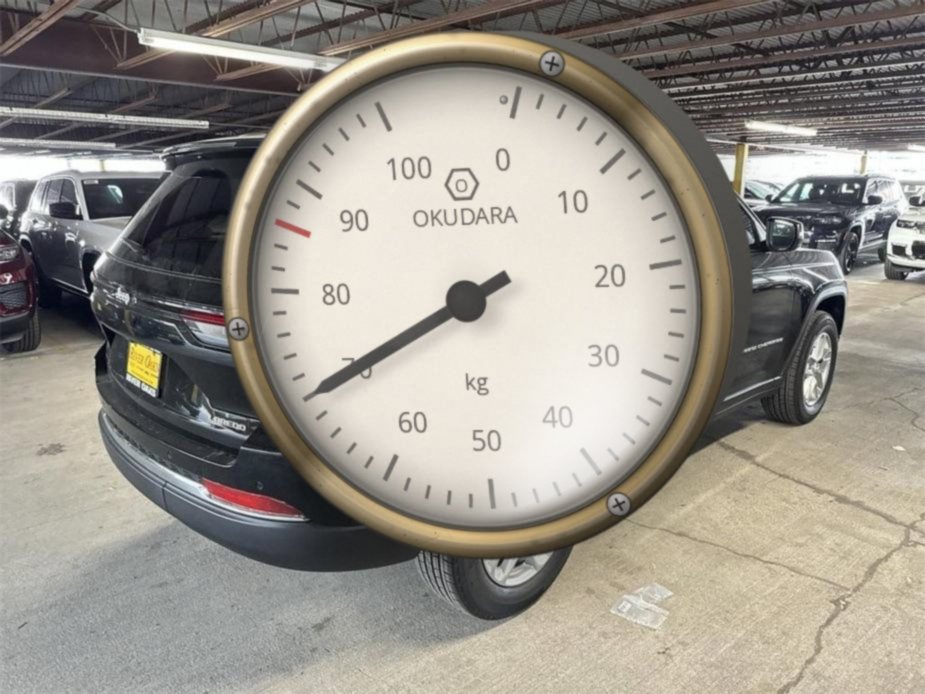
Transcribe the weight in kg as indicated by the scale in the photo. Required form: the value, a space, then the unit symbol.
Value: 70 kg
